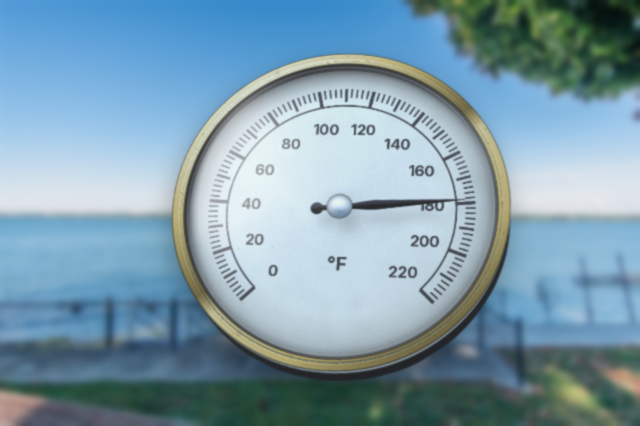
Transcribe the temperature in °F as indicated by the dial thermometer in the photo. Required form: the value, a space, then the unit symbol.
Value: 180 °F
